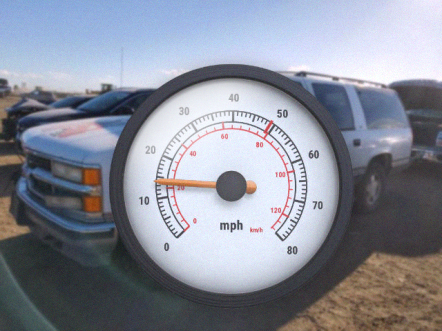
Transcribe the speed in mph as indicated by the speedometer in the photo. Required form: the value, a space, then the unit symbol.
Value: 14 mph
